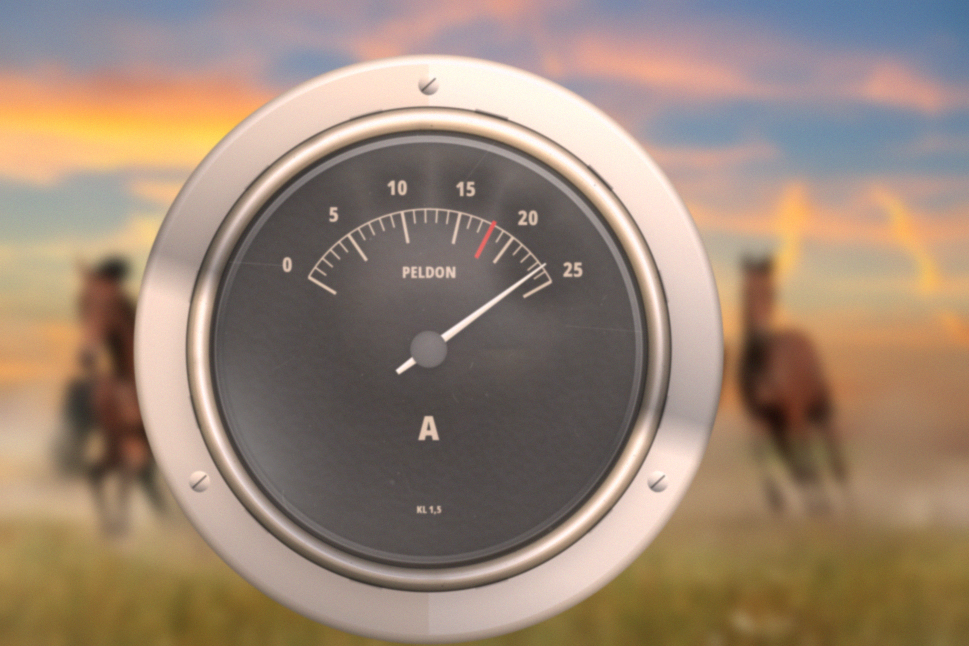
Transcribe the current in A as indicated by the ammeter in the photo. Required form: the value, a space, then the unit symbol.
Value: 23.5 A
